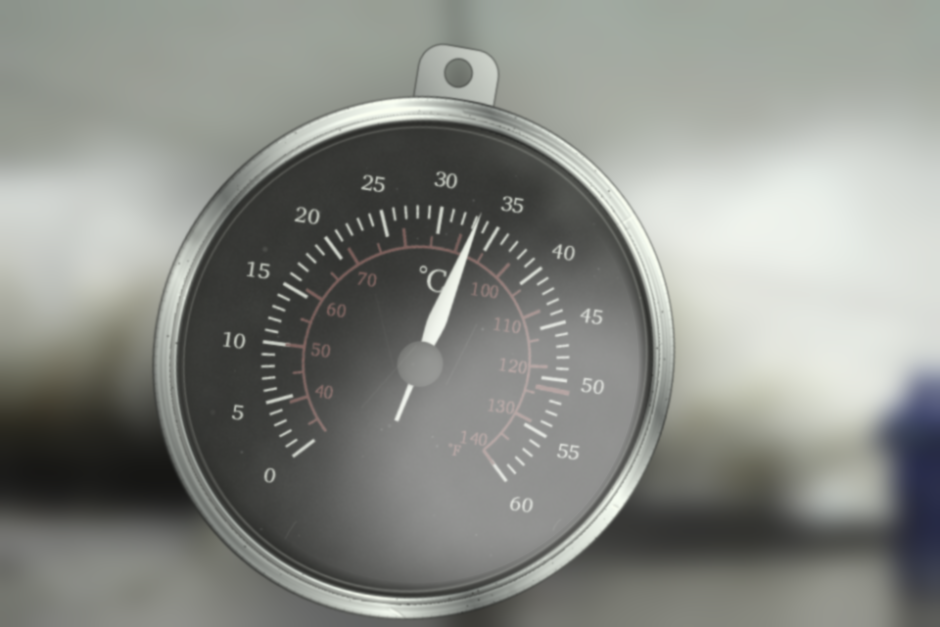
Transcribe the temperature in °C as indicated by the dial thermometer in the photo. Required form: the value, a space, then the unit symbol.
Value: 33 °C
